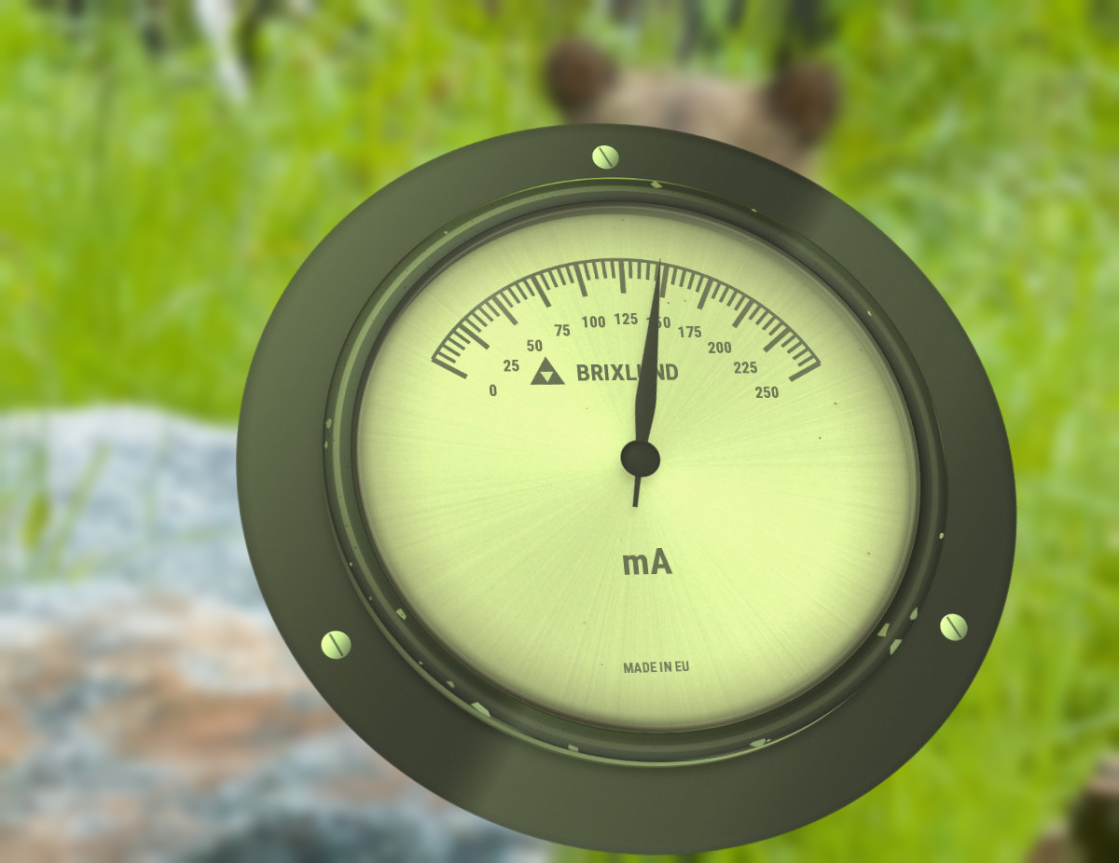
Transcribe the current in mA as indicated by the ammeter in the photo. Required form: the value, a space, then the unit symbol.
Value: 145 mA
